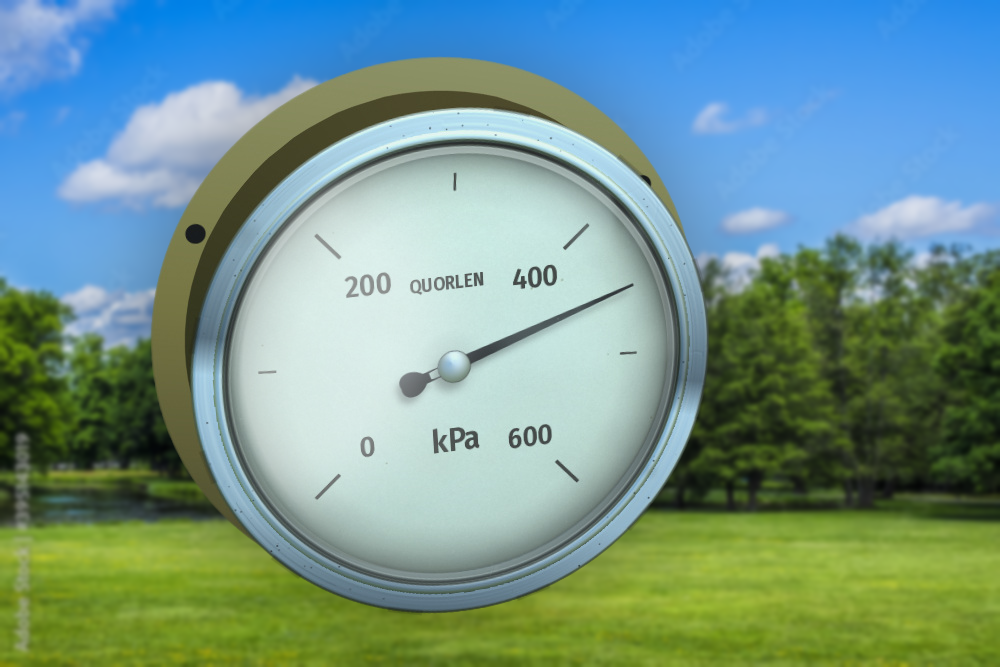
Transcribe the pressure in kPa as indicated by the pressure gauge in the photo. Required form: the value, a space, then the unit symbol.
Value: 450 kPa
